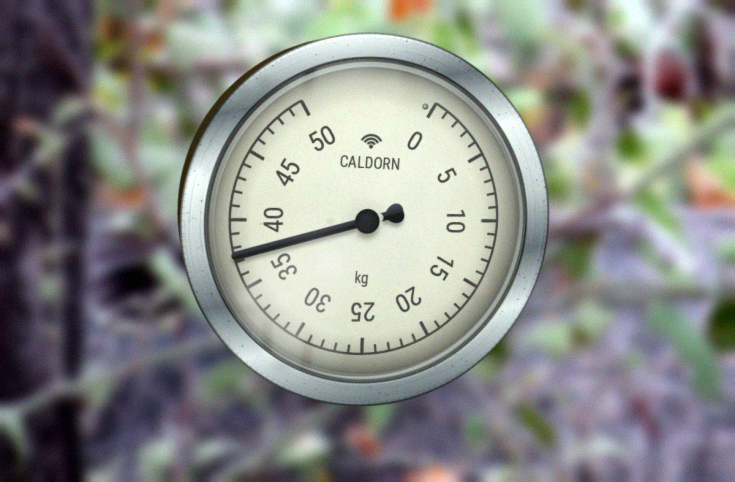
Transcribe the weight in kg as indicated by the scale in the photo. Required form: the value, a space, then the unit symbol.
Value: 37.5 kg
